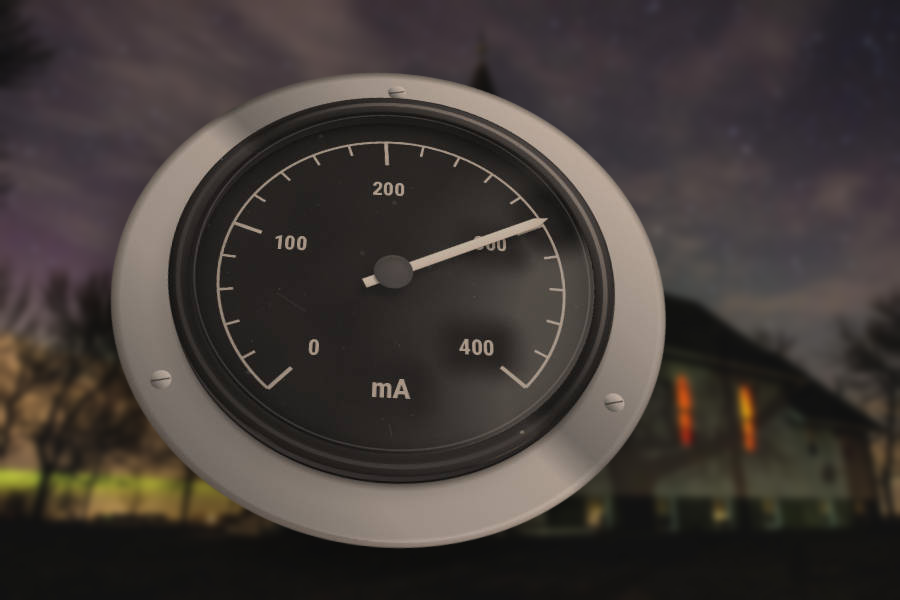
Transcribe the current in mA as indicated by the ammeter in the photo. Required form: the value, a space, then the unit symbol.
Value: 300 mA
